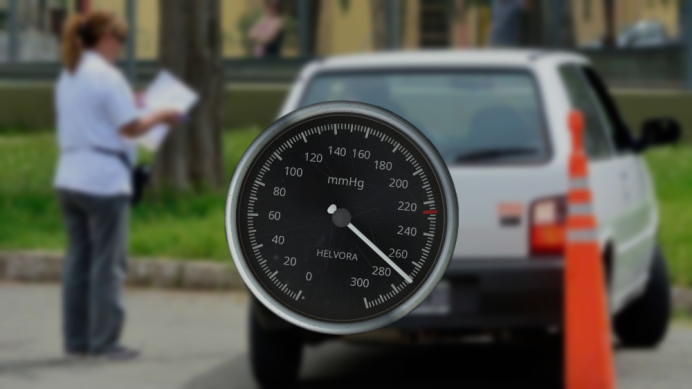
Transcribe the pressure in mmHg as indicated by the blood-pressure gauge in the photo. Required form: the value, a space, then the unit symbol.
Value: 270 mmHg
